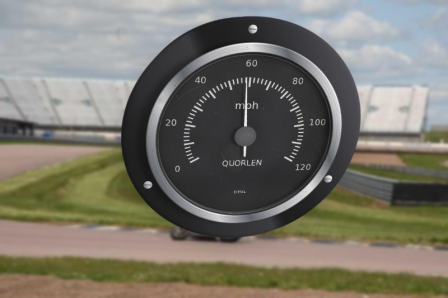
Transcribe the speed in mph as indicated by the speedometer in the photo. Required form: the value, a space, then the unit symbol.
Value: 58 mph
